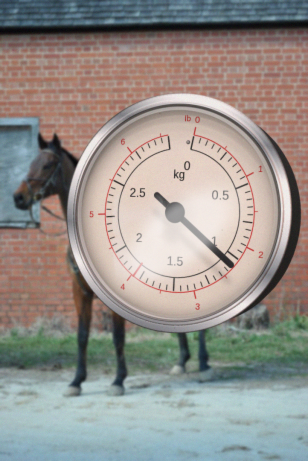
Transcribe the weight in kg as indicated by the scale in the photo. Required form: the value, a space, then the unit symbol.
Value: 1.05 kg
